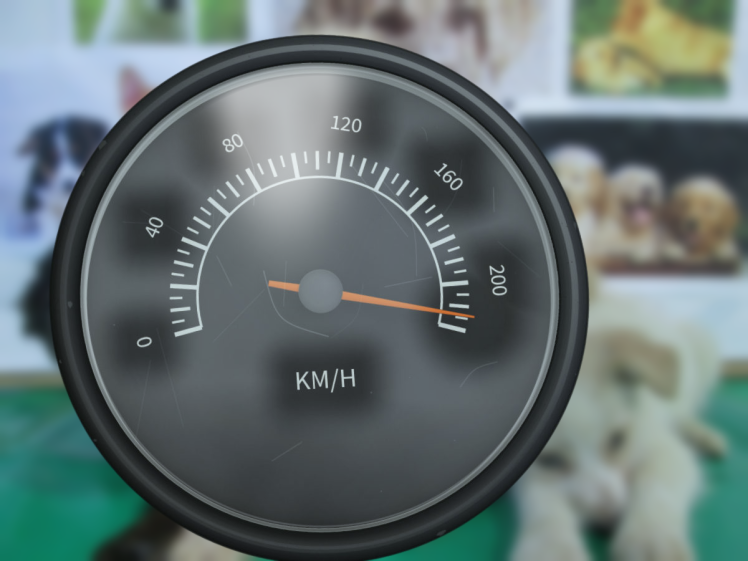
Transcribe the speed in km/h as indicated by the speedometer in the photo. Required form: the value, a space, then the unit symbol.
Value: 215 km/h
